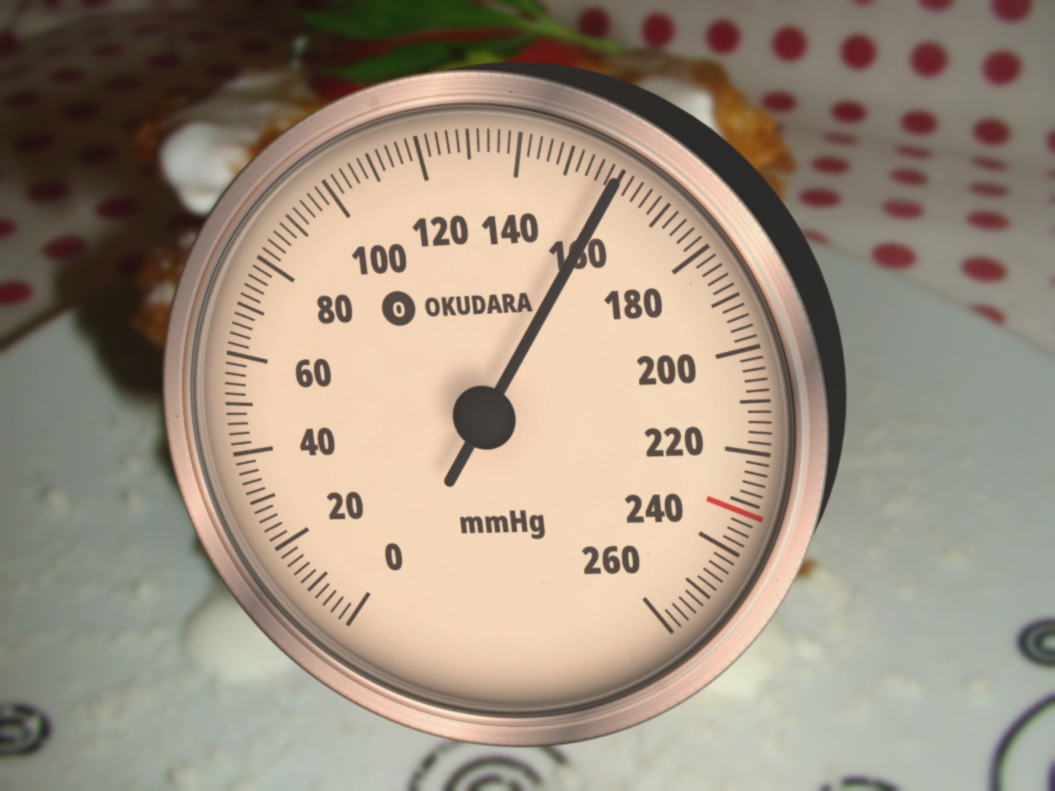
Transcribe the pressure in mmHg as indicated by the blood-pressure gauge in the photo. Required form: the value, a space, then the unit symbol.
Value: 160 mmHg
